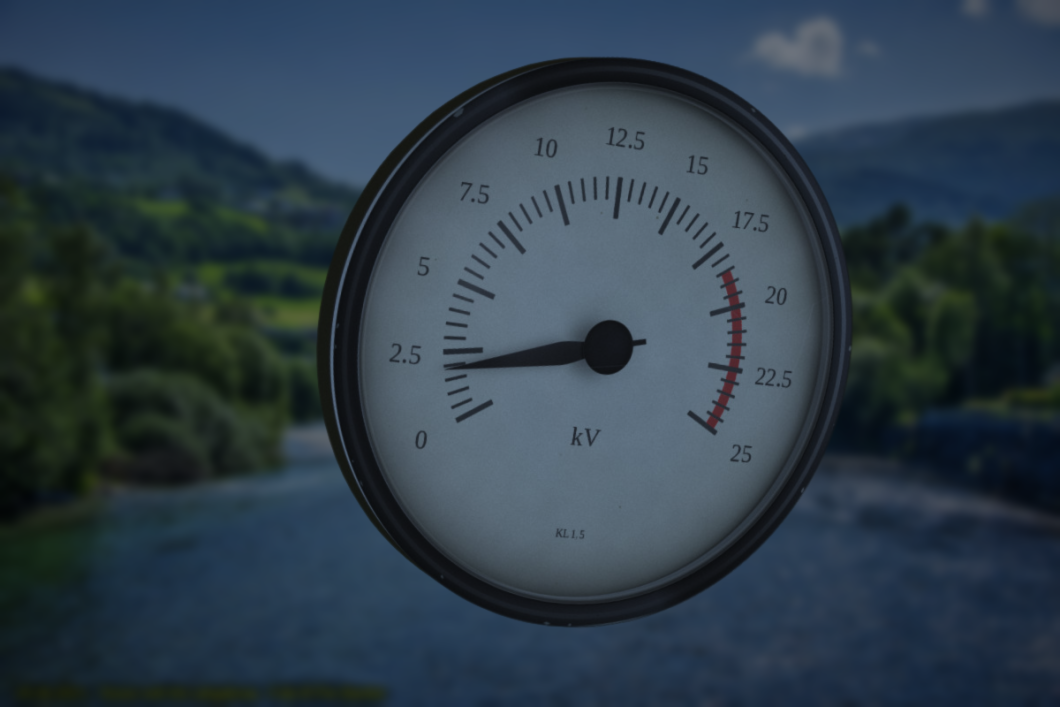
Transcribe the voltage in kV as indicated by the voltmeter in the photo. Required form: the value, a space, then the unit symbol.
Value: 2 kV
